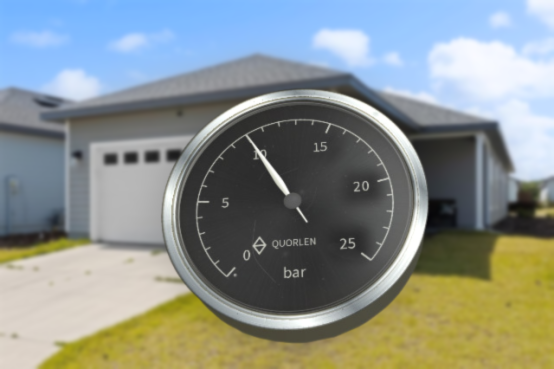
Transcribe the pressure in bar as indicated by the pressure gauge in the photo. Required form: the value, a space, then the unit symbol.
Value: 10 bar
